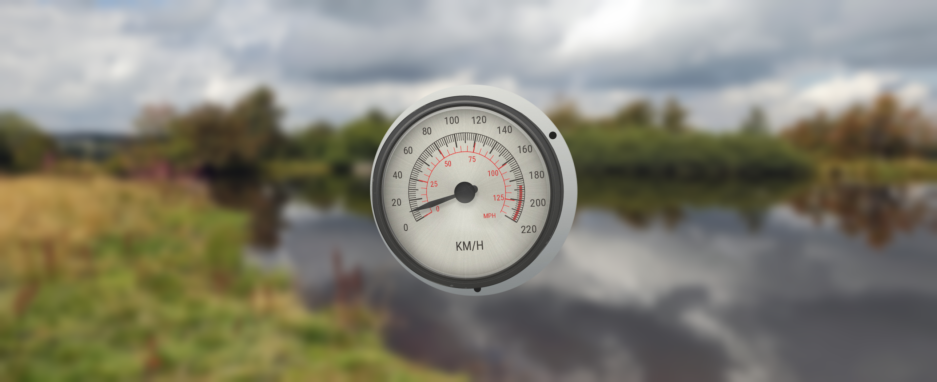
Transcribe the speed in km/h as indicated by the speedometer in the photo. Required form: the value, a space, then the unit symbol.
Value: 10 km/h
